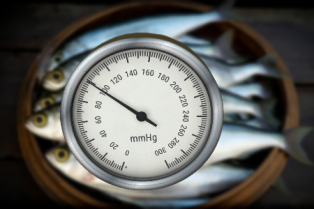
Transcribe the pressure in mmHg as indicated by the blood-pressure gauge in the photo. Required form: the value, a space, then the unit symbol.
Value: 100 mmHg
